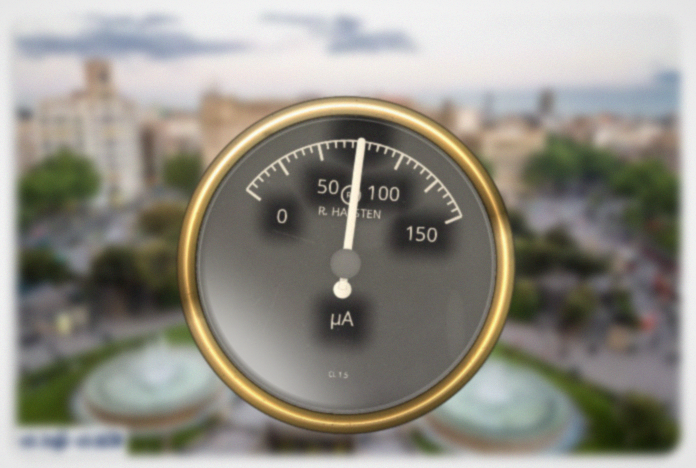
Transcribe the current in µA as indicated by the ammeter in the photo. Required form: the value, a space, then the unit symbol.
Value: 75 µA
